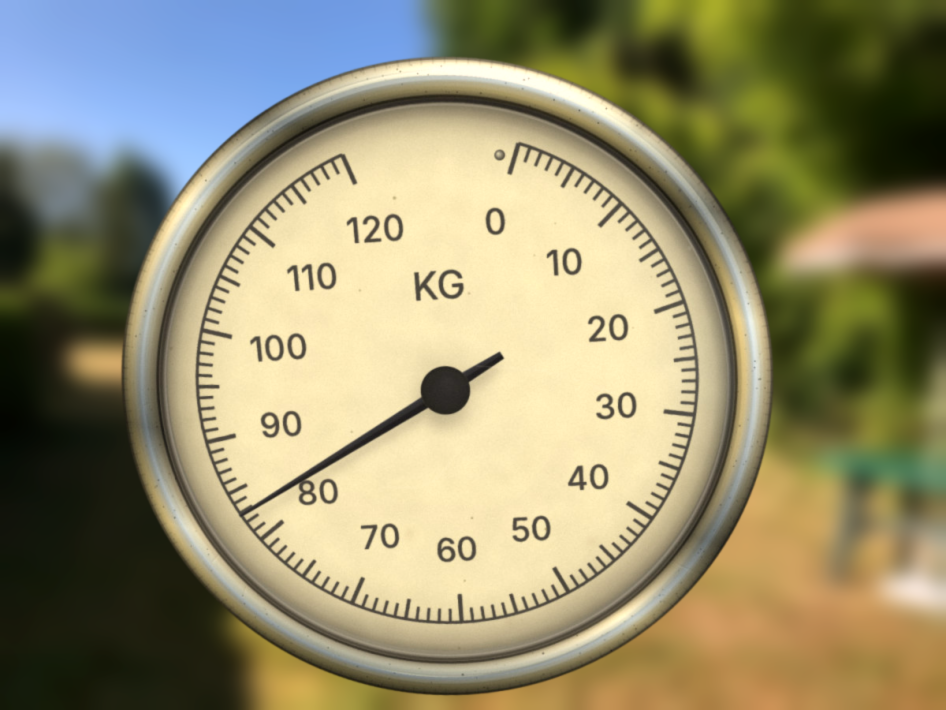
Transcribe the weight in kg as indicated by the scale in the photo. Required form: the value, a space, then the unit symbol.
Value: 83 kg
